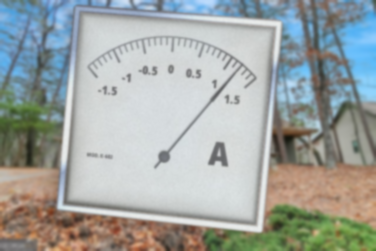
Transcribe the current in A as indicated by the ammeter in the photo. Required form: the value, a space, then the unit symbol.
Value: 1.2 A
